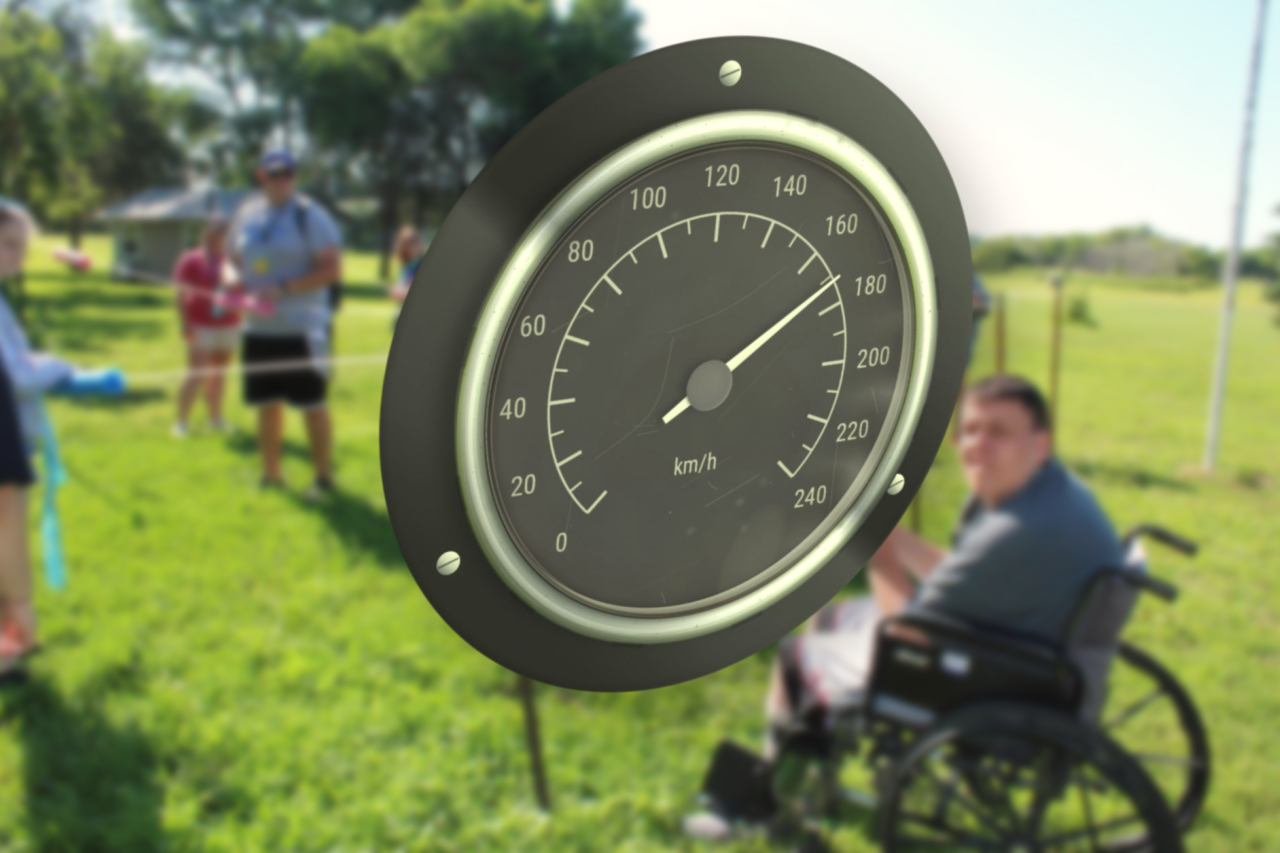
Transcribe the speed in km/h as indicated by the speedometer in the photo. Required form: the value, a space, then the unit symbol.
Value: 170 km/h
